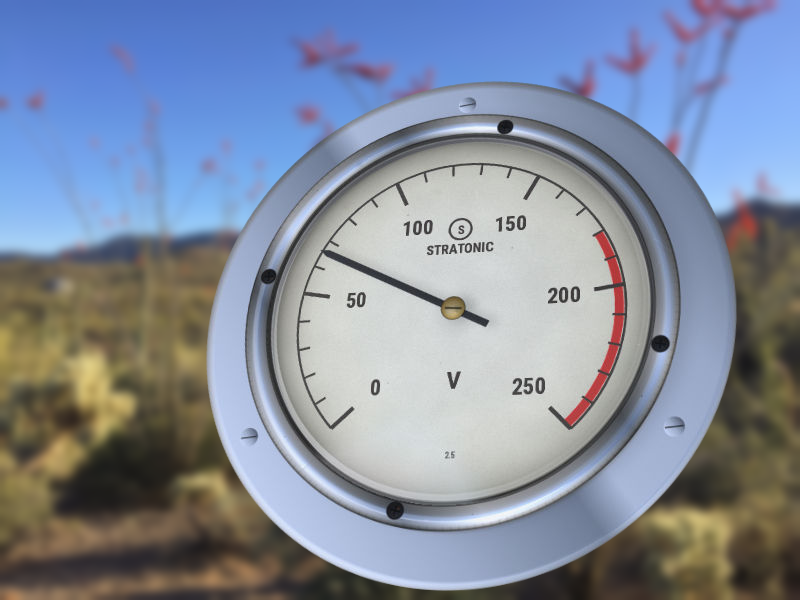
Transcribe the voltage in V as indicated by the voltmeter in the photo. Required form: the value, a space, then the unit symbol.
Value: 65 V
